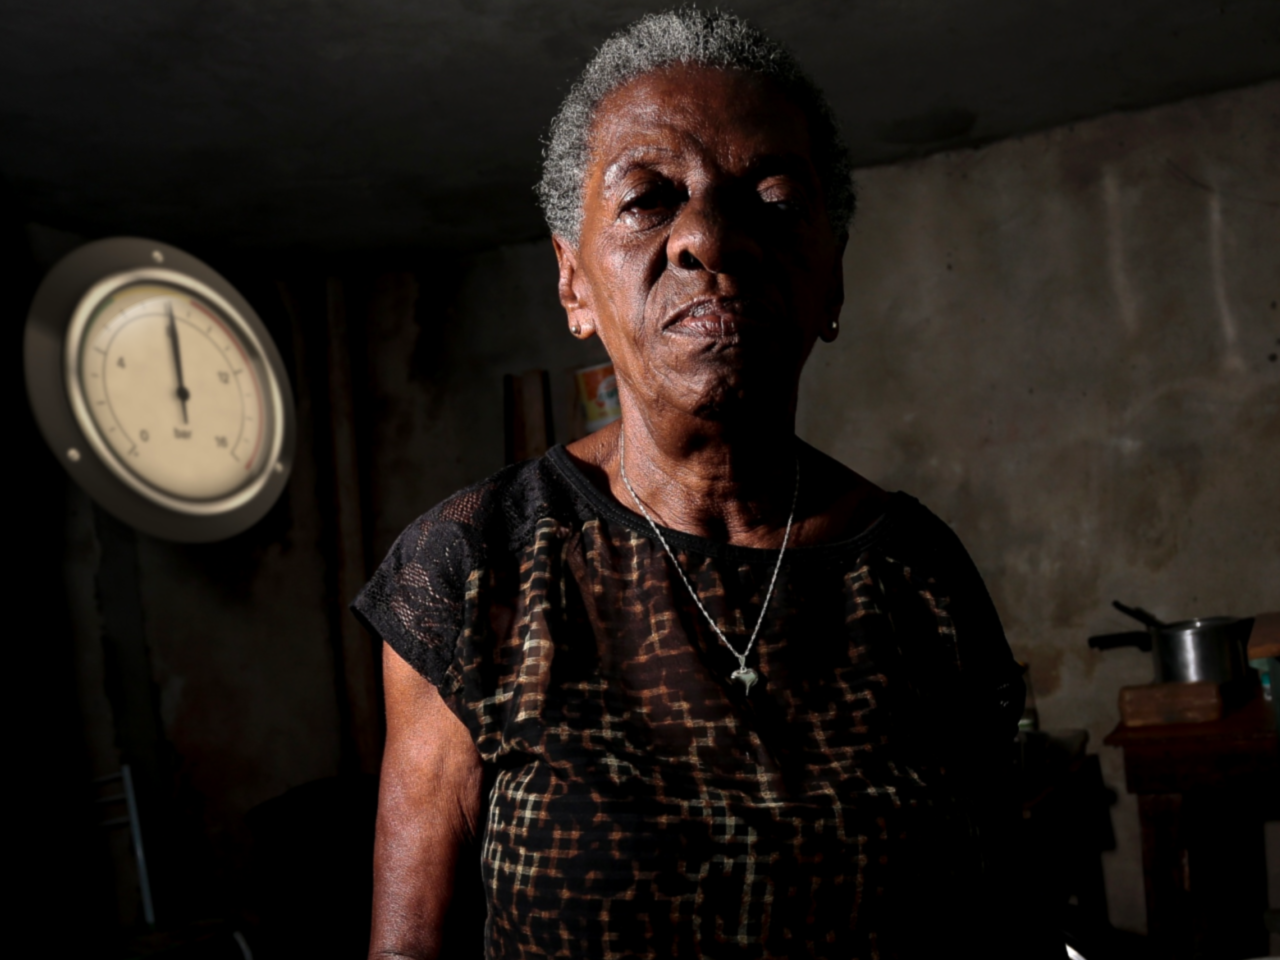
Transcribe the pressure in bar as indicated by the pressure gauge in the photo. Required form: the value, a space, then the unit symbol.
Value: 8 bar
